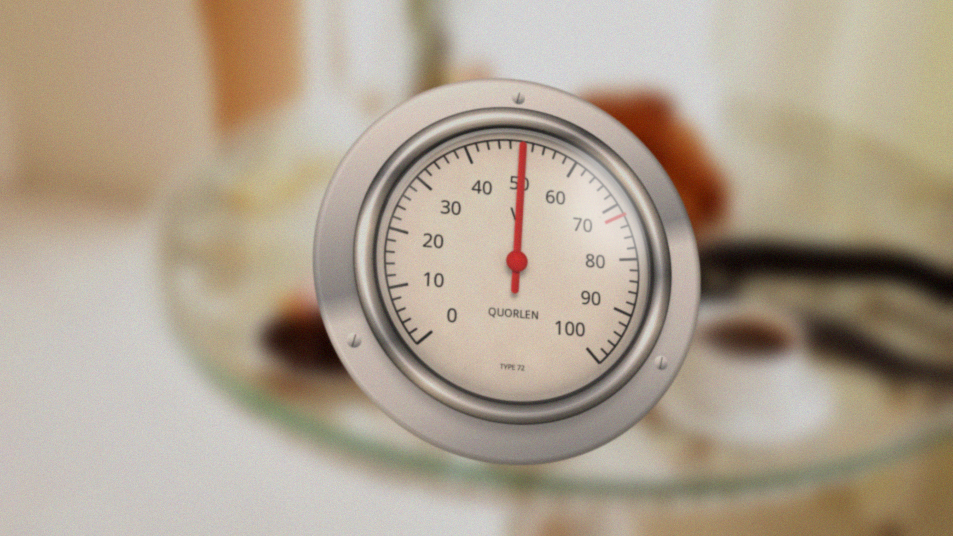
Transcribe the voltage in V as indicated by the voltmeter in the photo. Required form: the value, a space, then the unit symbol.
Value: 50 V
